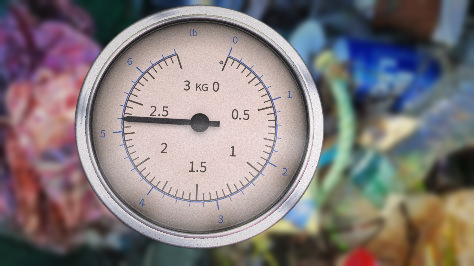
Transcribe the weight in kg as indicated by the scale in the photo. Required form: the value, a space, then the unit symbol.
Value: 2.35 kg
